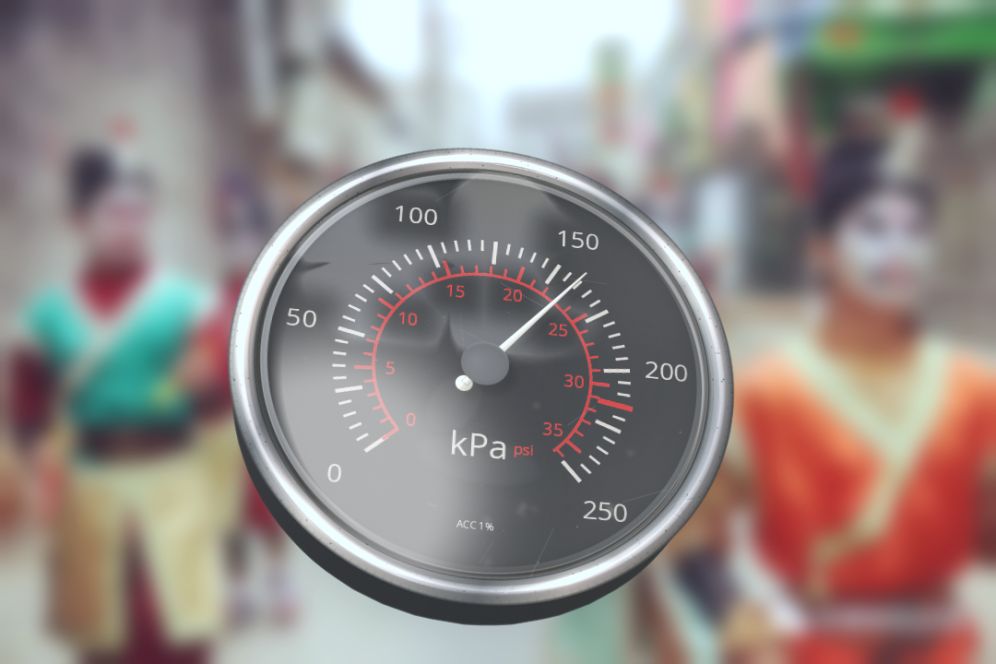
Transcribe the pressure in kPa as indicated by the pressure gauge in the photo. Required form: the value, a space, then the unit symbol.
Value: 160 kPa
